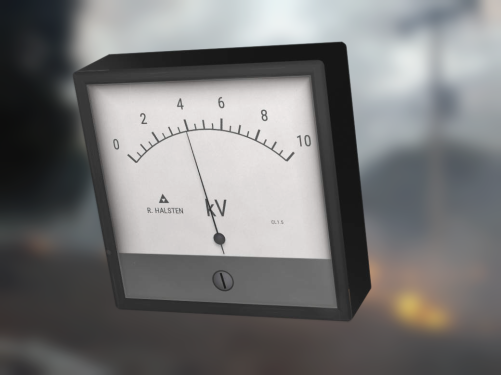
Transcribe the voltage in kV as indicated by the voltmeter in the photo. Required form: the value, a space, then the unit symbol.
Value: 4 kV
